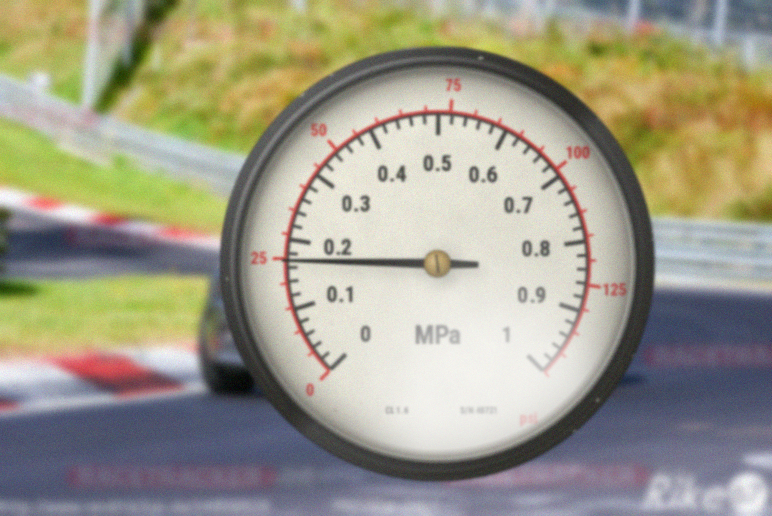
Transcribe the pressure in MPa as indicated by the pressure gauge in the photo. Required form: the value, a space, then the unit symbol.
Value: 0.17 MPa
